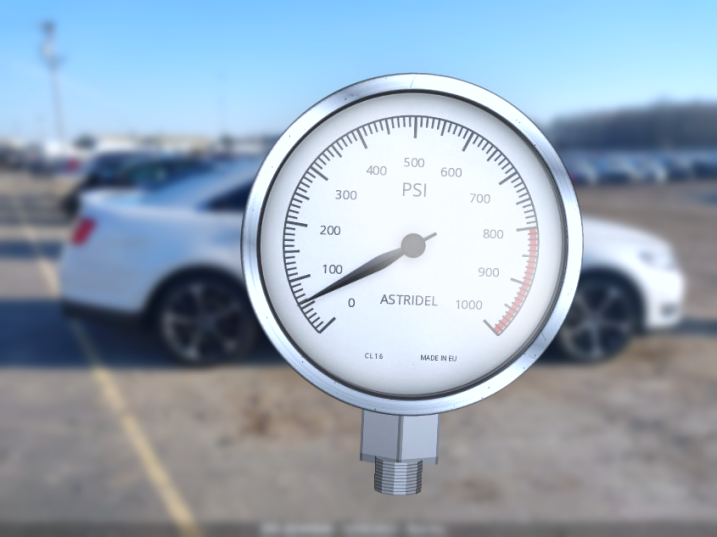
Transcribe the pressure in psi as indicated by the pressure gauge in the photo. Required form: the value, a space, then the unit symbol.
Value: 60 psi
